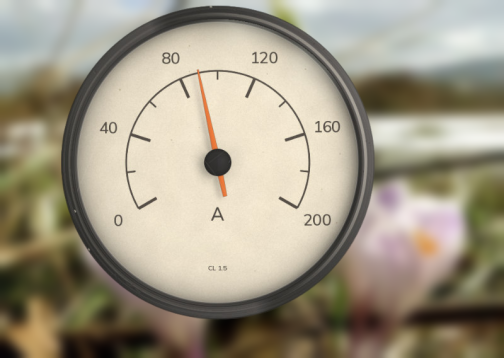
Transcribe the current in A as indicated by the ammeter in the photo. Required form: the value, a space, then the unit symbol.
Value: 90 A
